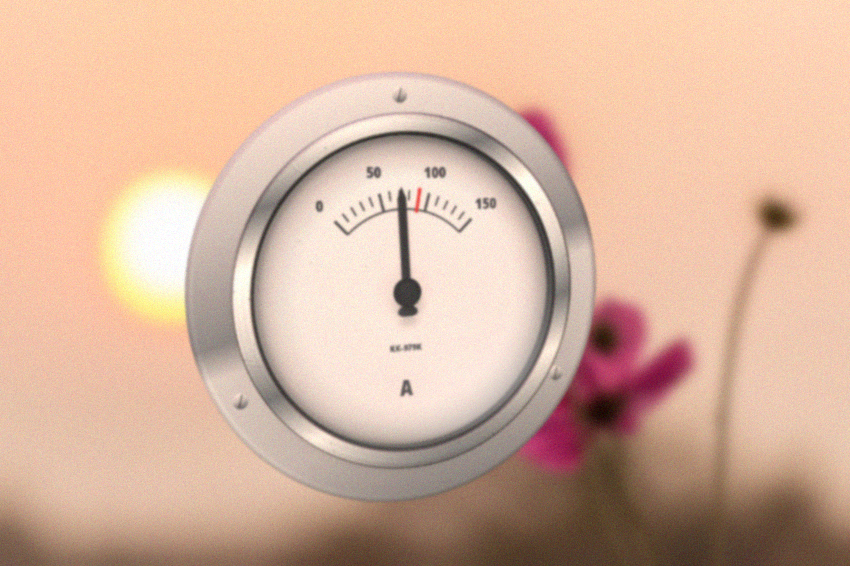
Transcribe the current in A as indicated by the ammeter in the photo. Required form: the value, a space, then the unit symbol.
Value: 70 A
